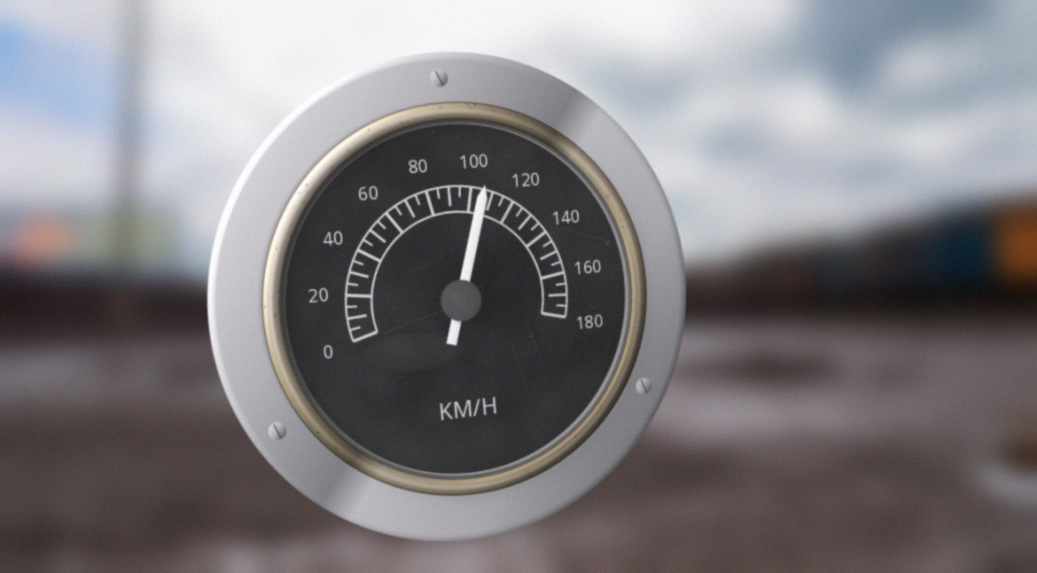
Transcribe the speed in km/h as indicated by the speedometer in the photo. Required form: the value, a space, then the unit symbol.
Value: 105 km/h
